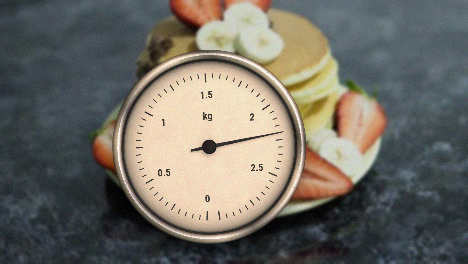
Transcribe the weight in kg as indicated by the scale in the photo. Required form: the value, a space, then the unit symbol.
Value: 2.2 kg
